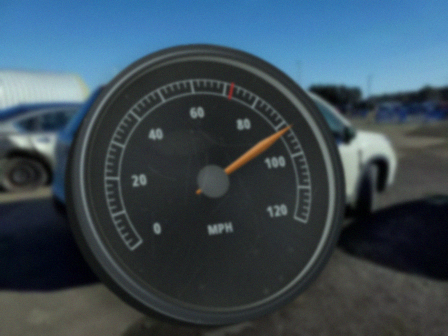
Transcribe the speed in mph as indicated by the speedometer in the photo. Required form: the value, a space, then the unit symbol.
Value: 92 mph
